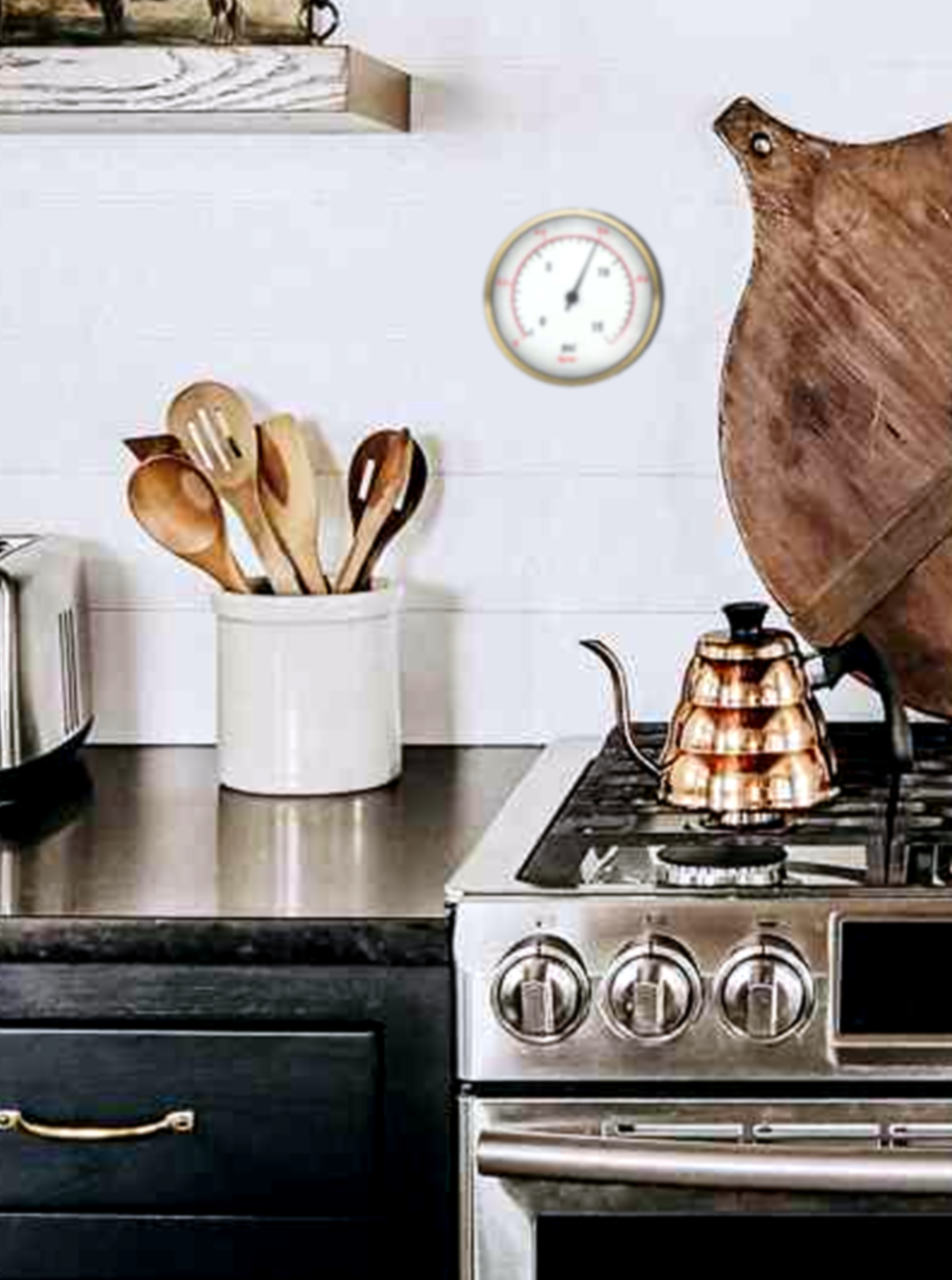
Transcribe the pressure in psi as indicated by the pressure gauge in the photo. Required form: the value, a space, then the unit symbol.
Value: 8.5 psi
